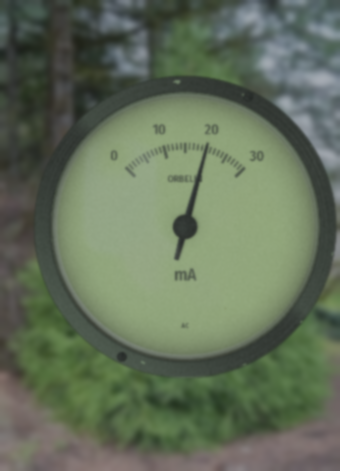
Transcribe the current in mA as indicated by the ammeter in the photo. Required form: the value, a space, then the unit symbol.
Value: 20 mA
